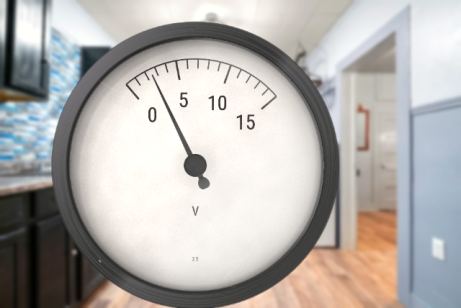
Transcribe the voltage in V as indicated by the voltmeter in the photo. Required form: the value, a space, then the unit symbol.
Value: 2.5 V
